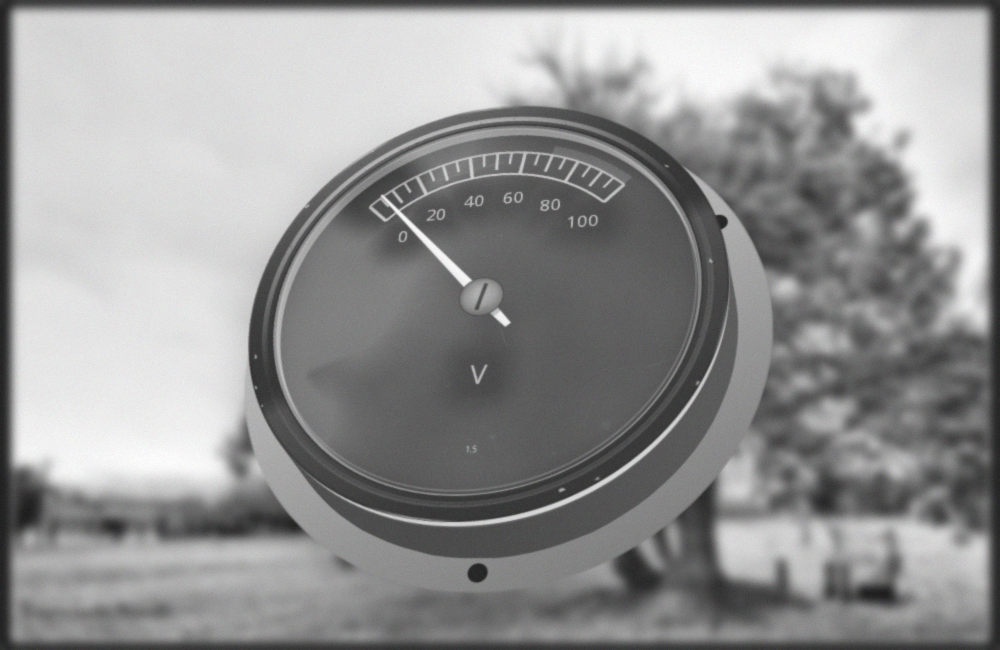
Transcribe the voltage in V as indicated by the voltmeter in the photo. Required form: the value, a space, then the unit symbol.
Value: 5 V
